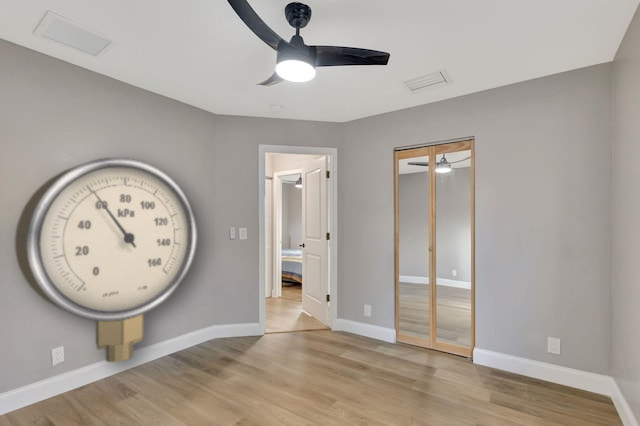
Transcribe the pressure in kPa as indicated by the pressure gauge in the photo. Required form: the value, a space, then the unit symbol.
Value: 60 kPa
